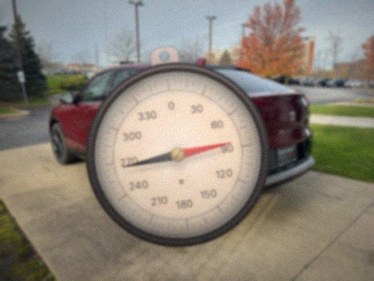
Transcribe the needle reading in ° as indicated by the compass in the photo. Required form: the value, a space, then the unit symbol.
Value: 85 °
